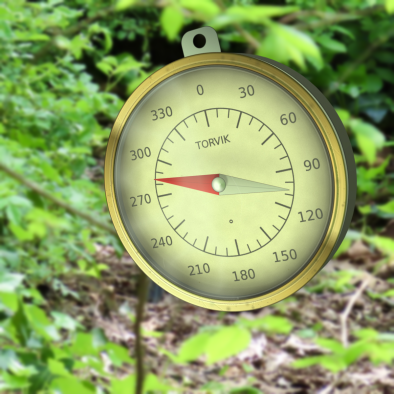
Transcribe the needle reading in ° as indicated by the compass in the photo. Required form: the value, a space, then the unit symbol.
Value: 285 °
